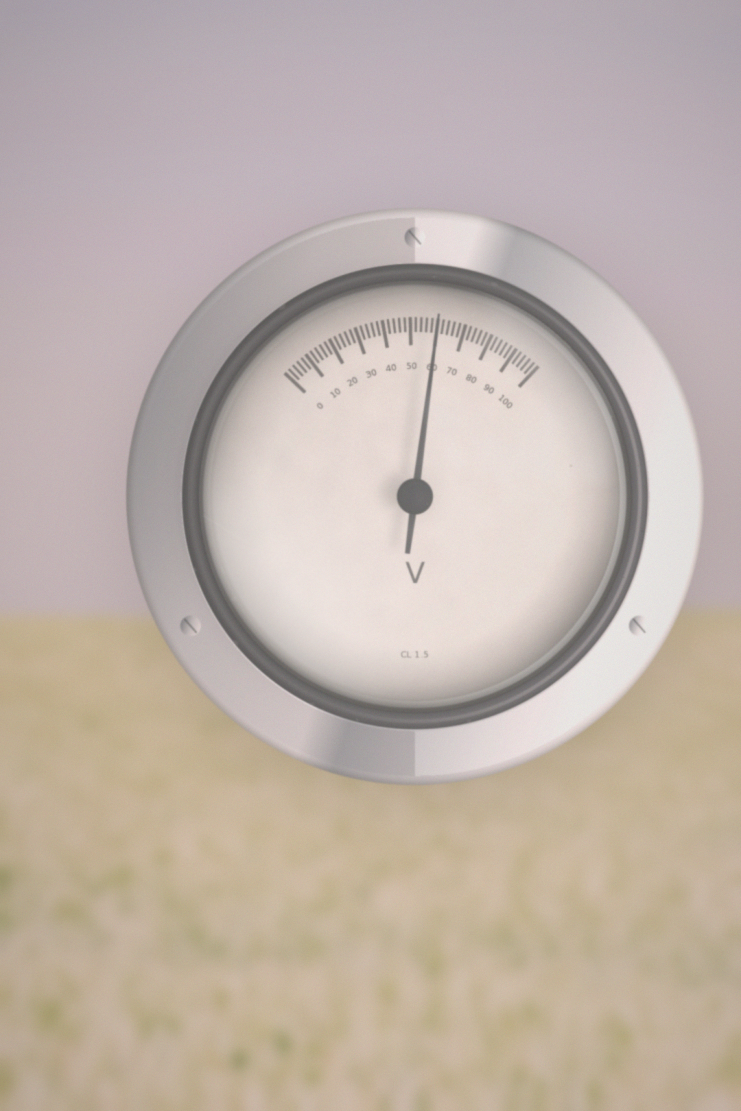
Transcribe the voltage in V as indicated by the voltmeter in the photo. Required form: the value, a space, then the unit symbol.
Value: 60 V
